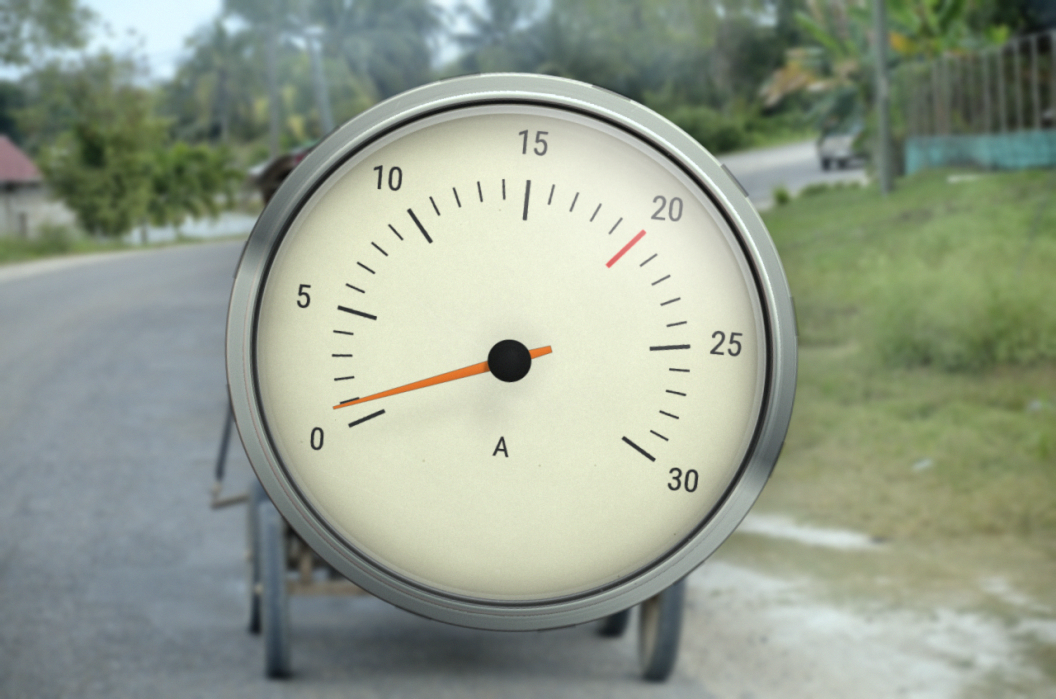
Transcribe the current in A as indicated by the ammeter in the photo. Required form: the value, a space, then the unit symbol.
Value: 1 A
